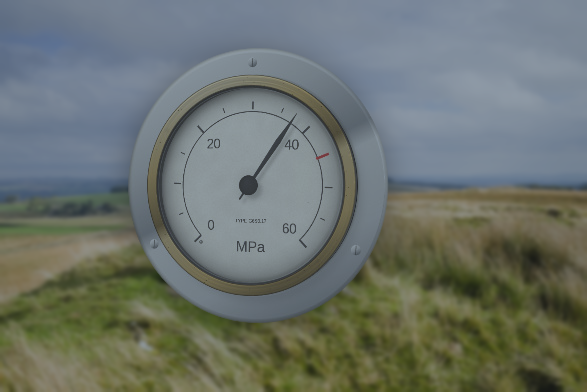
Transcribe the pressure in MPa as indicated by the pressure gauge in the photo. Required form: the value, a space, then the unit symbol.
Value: 37.5 MPa
